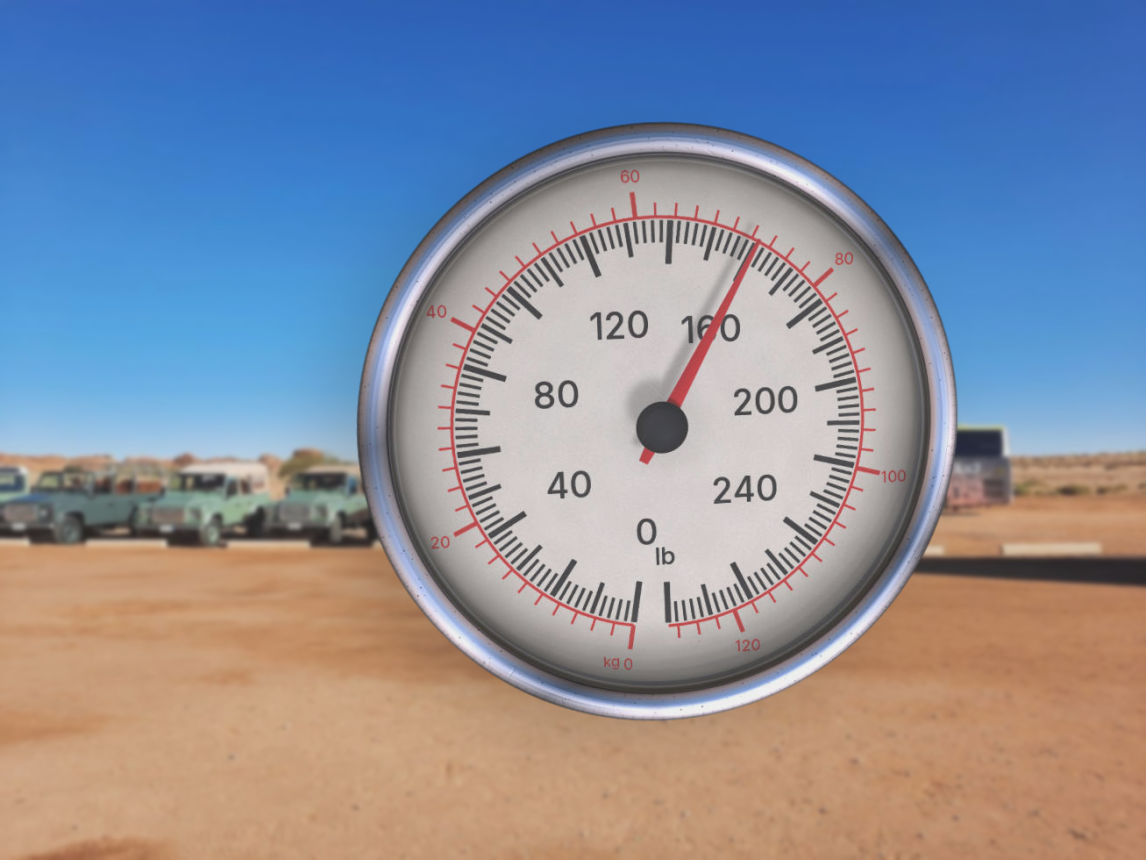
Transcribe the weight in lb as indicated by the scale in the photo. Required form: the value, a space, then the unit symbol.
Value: 160 lb
